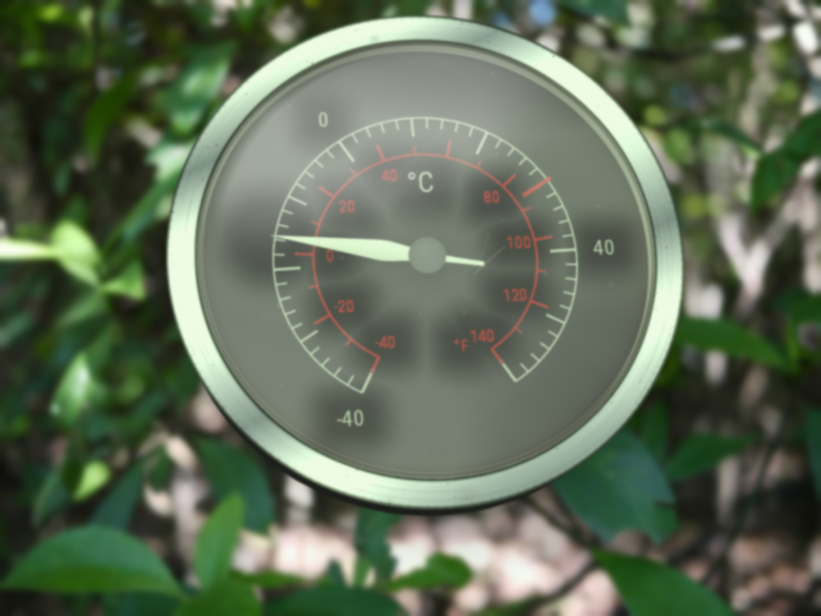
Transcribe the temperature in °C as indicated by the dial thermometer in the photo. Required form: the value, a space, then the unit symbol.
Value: -16 °C
